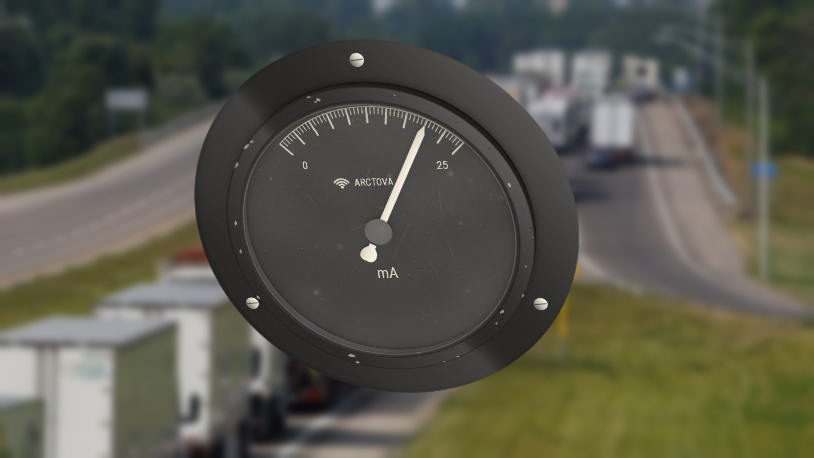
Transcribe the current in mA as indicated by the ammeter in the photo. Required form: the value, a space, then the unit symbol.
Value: 20 mA
